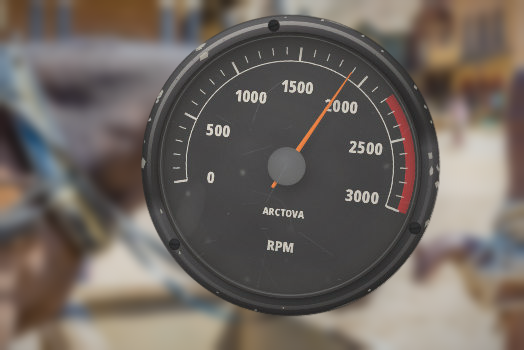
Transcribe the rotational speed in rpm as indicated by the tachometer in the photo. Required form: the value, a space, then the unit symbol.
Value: 1900 rpm
